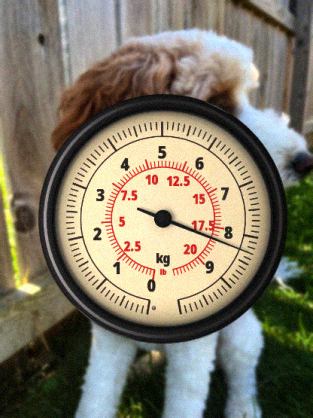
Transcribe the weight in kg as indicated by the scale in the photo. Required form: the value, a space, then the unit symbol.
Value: 8.3 kg
